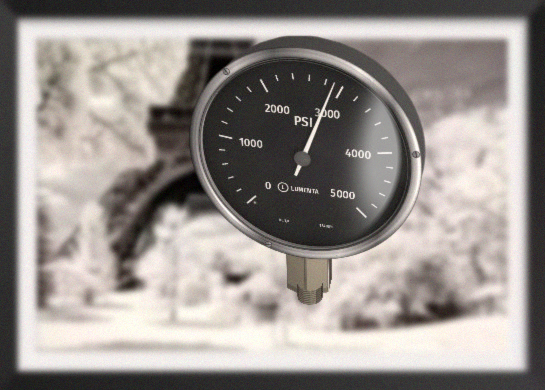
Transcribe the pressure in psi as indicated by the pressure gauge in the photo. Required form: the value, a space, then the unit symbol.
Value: 2900 psi
